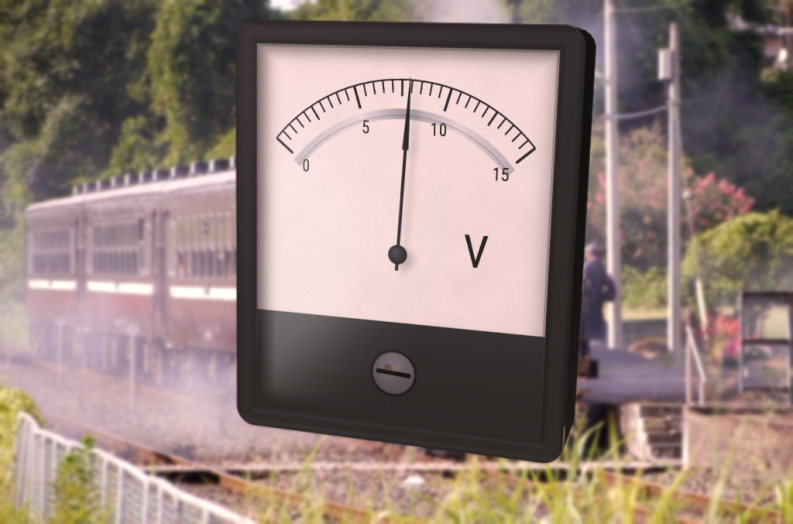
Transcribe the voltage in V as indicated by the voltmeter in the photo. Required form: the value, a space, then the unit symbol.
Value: 8 V
